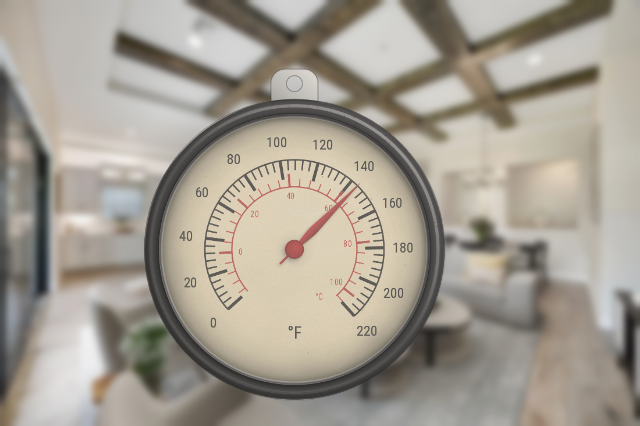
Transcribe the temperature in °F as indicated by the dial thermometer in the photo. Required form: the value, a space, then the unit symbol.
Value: 144 °F
